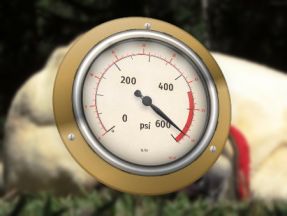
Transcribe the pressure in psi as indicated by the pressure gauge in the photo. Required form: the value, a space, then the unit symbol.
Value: 575 psi
